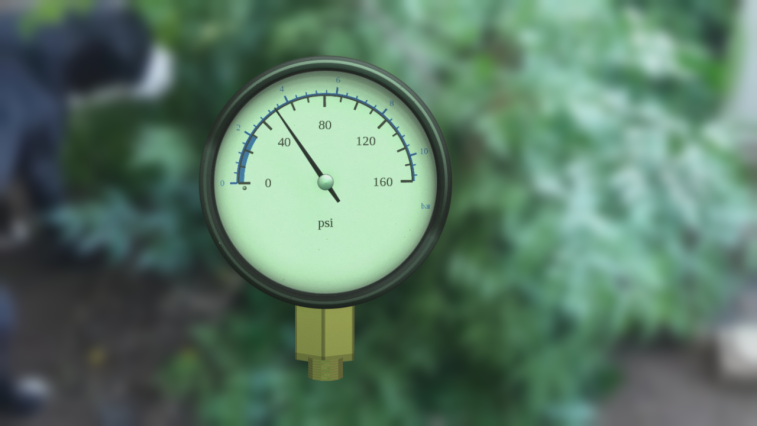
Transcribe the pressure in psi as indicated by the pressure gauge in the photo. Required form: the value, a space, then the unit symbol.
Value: 50 psi
